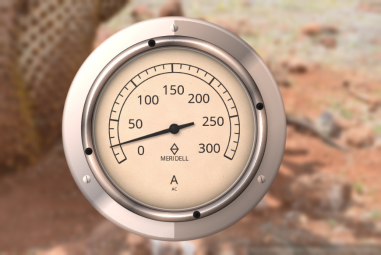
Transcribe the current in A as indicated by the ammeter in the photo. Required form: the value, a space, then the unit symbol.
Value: 20 A
